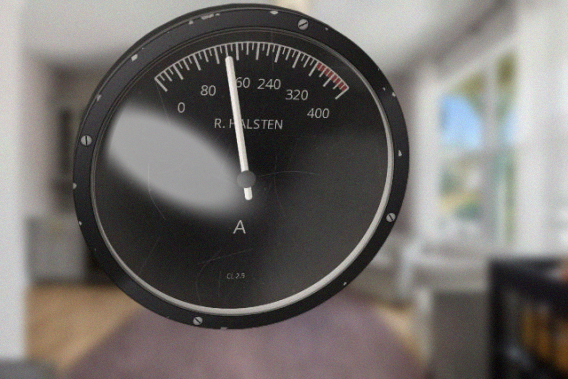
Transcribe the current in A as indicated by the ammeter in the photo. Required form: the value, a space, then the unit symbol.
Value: 140 A
